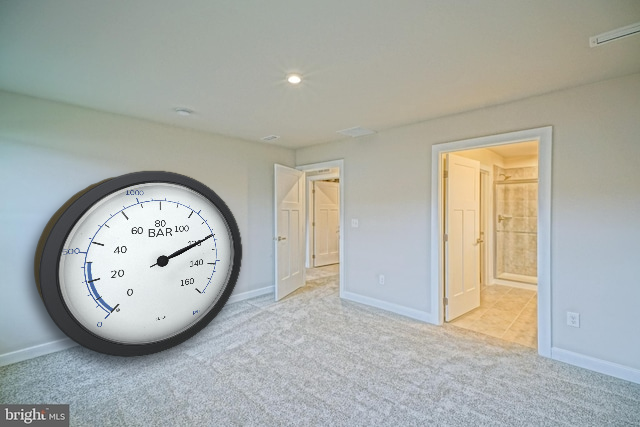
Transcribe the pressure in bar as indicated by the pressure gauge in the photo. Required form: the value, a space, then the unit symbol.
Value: 120 bar
